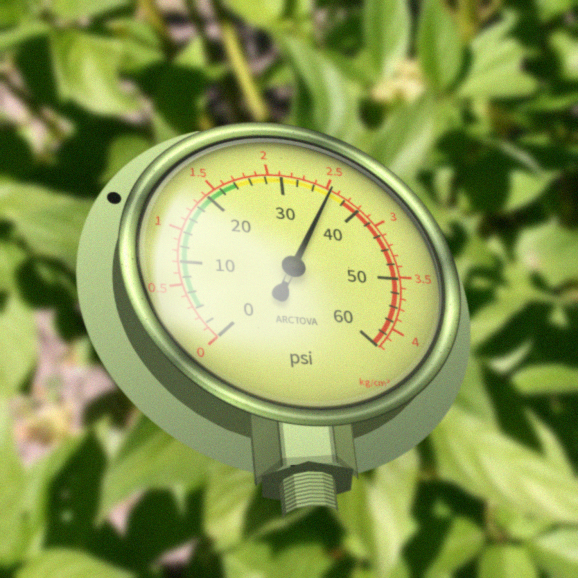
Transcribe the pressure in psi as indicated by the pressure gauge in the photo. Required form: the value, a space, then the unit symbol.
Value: 36 psi
